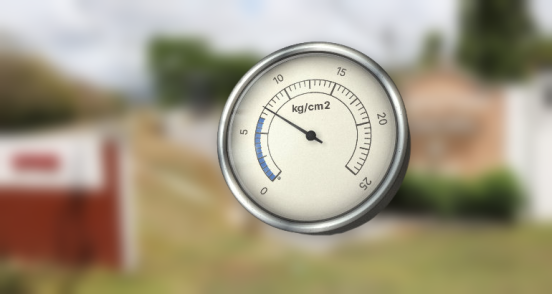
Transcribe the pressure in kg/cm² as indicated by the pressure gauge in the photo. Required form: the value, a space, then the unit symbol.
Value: 7.5 kg/cm²
